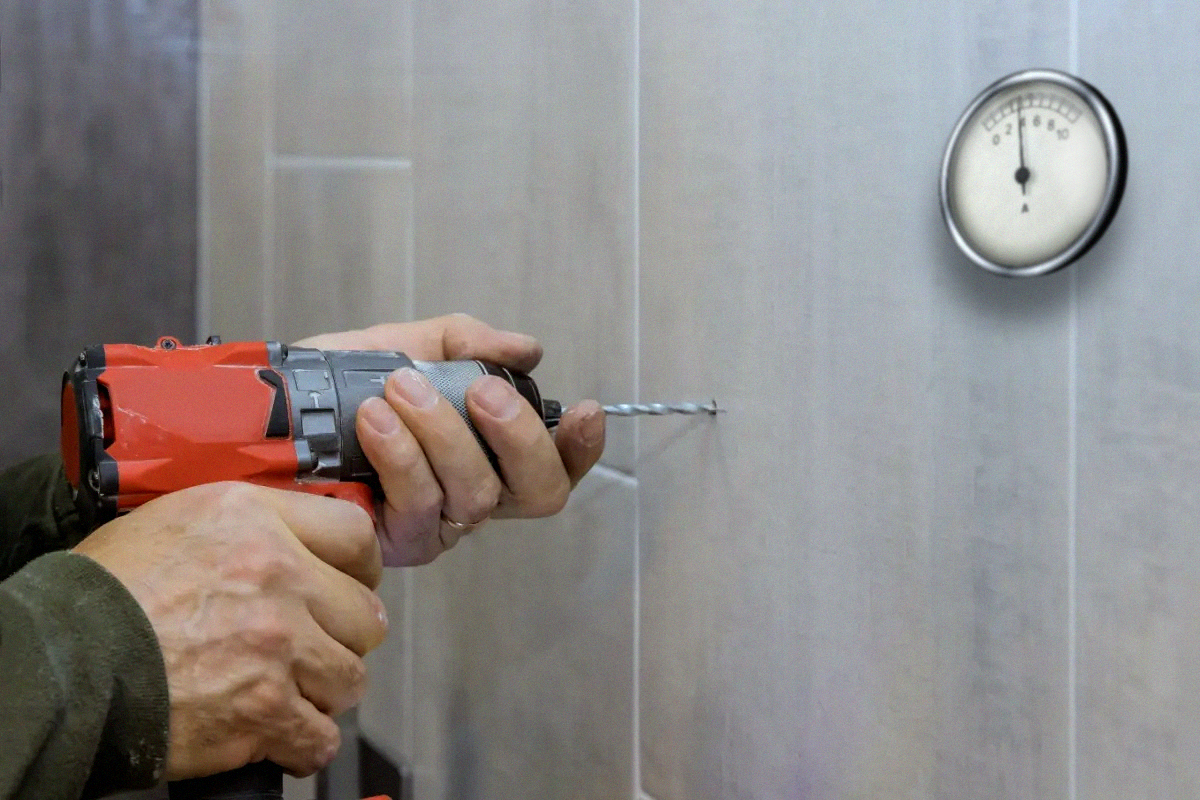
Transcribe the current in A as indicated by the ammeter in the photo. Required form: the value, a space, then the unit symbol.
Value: 4 A
